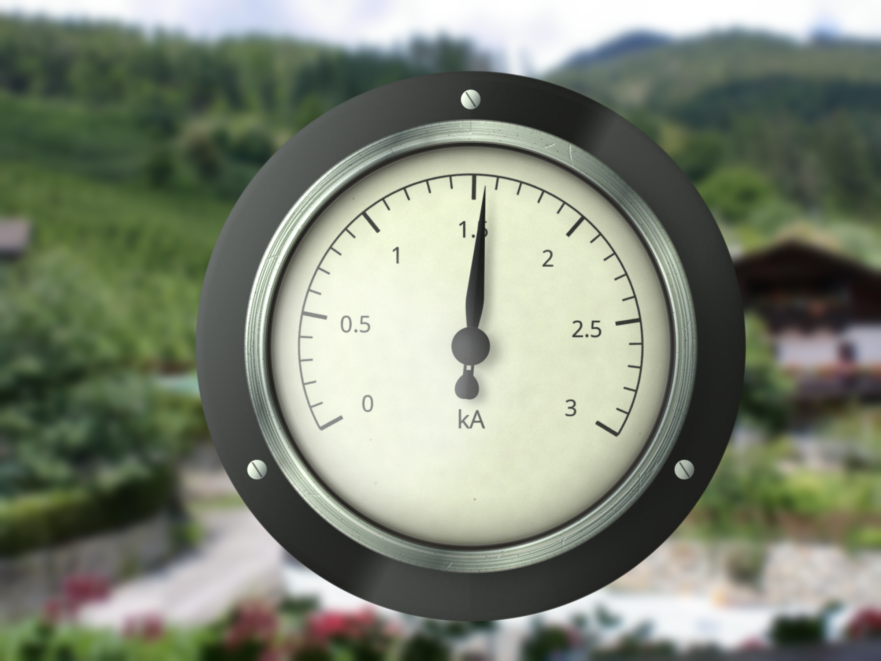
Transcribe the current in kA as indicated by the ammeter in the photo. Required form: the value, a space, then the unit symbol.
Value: 1.55 kA
